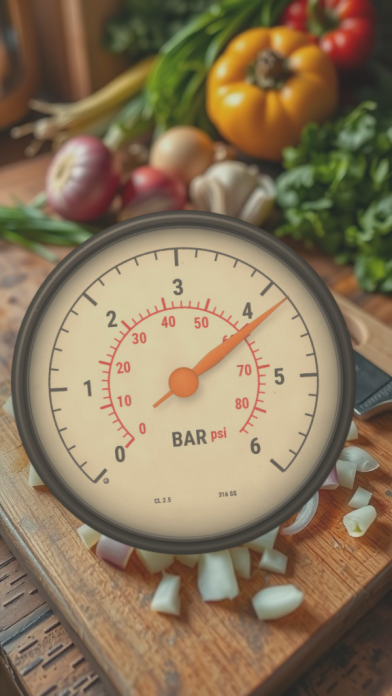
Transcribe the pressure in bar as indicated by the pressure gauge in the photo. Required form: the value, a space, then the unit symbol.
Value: 4.2 bar
